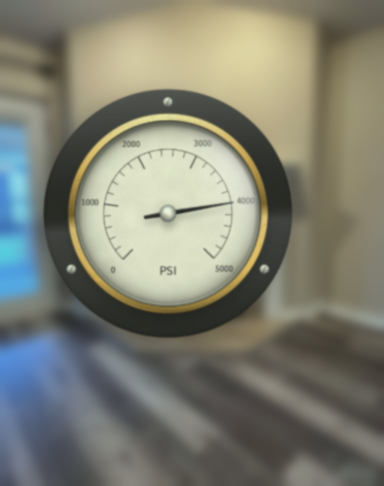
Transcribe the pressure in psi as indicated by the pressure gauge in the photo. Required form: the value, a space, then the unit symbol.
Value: 4000 psi
